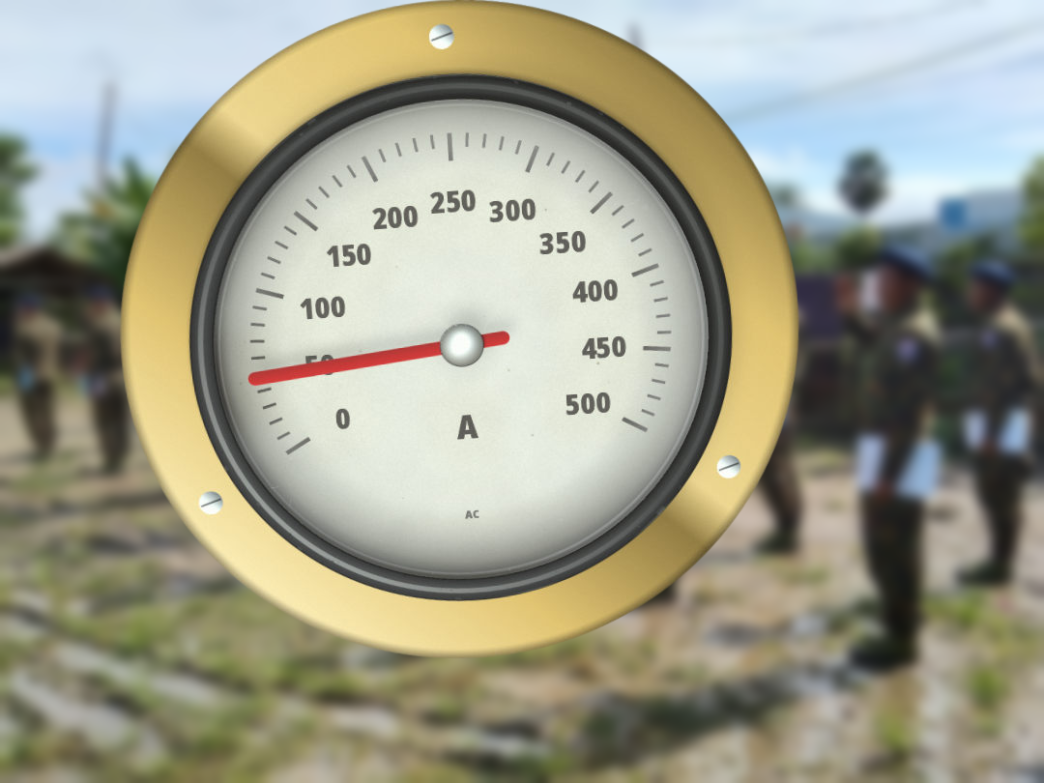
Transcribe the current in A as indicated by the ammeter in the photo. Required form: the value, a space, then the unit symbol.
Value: 50 A
